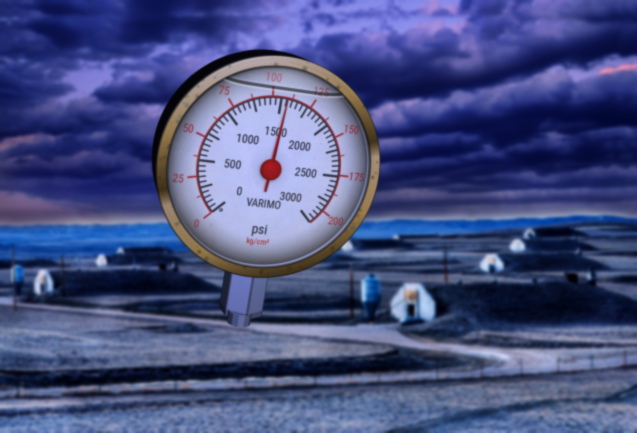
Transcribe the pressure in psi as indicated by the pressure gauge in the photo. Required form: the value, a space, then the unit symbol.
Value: 1550 psi
